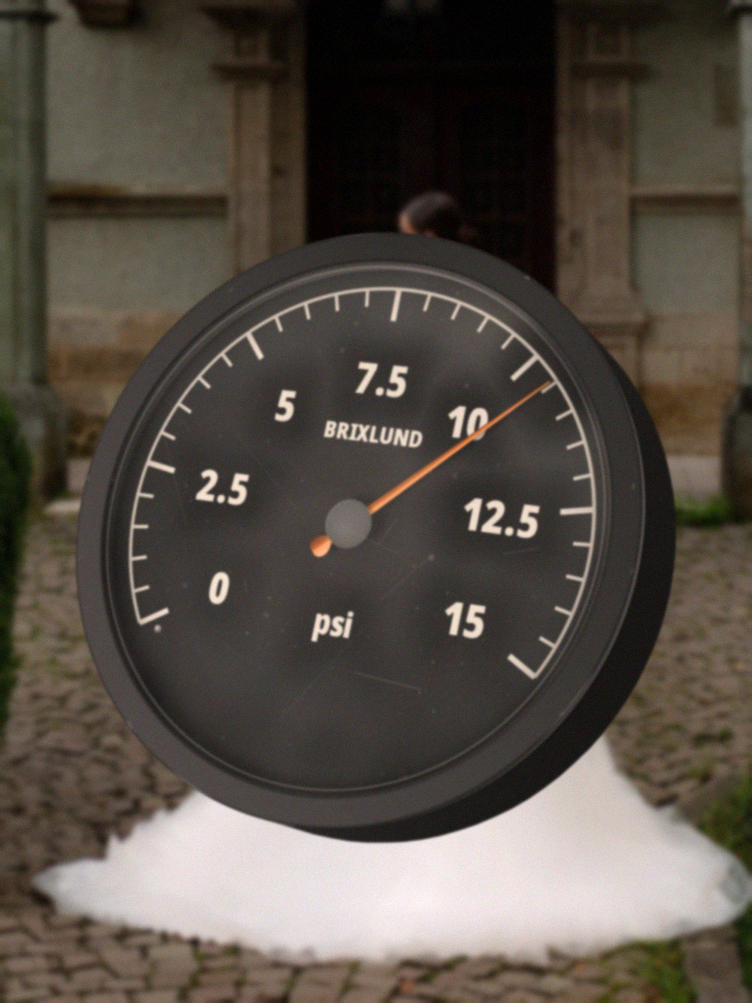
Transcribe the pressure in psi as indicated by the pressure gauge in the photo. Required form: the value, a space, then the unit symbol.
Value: 10.5 psi
